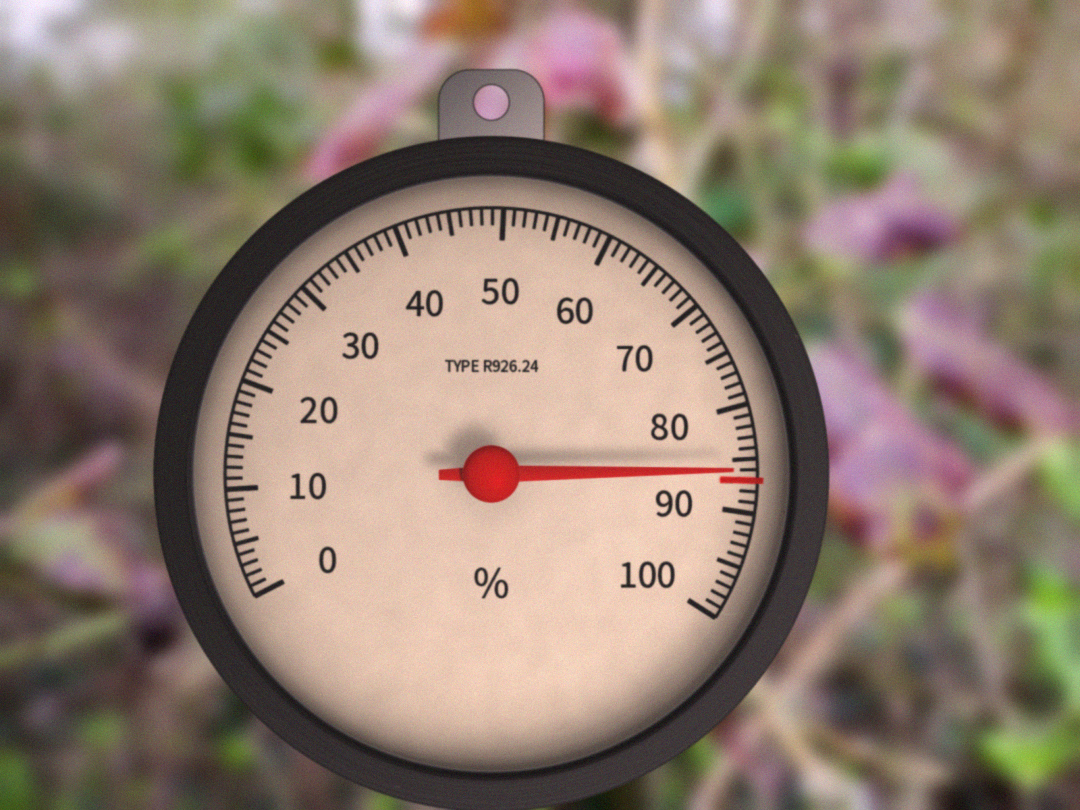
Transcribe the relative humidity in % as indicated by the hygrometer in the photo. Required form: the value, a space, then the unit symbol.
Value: 86 %
